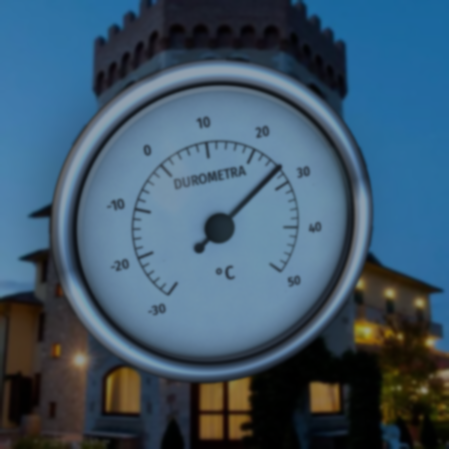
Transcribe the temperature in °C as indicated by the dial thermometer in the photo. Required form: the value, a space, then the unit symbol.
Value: 26 °C
